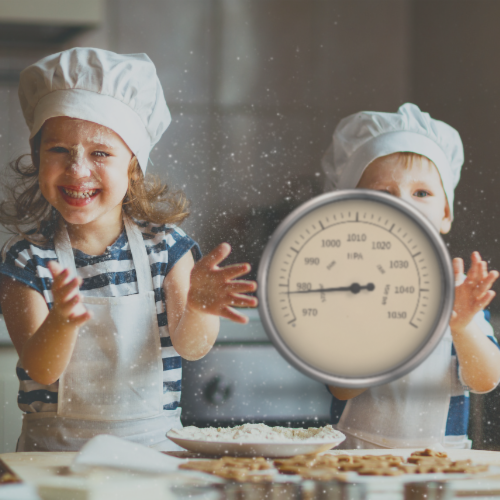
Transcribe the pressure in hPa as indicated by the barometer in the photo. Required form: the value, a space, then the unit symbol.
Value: 978 hPa
